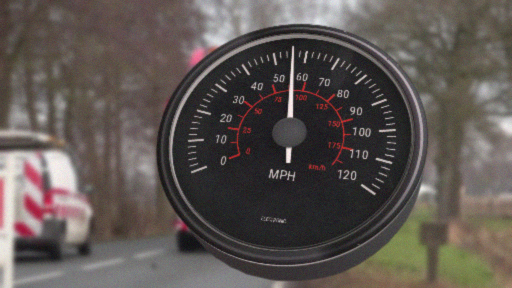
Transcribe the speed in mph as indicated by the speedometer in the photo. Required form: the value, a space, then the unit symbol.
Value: 56 mph
